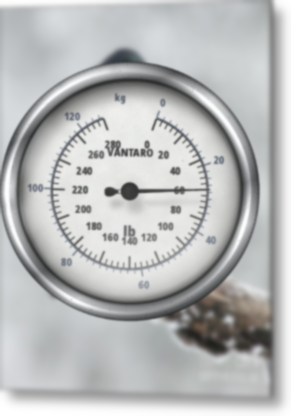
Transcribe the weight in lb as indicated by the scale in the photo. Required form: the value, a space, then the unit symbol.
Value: 60 lb
